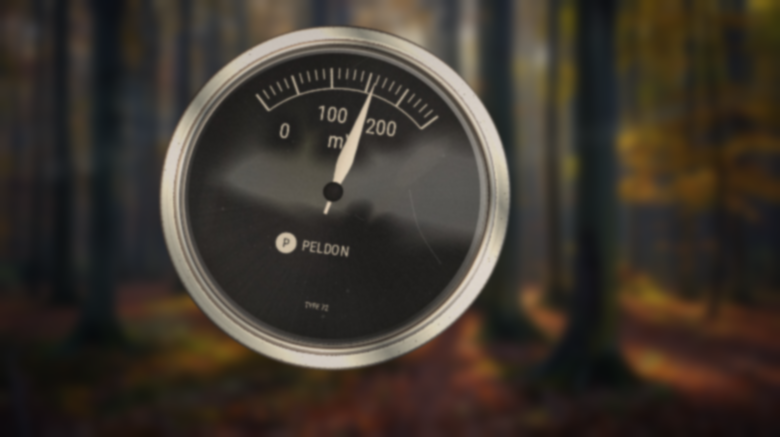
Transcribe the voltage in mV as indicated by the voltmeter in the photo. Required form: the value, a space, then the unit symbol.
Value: 160 mV
